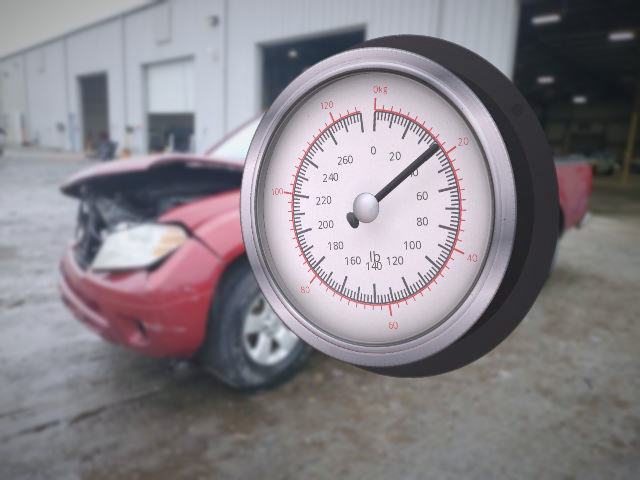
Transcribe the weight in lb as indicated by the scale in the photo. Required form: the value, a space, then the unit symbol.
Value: 40 lb
